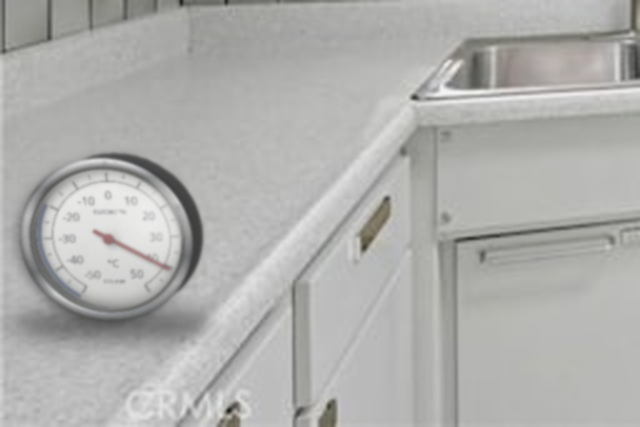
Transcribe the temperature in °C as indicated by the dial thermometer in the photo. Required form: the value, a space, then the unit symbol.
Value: 40 °C
